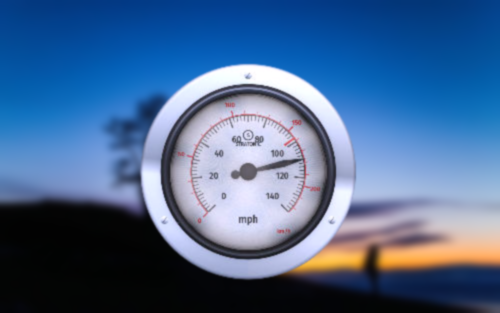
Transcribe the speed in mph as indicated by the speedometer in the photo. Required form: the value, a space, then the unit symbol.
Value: 110 mph
